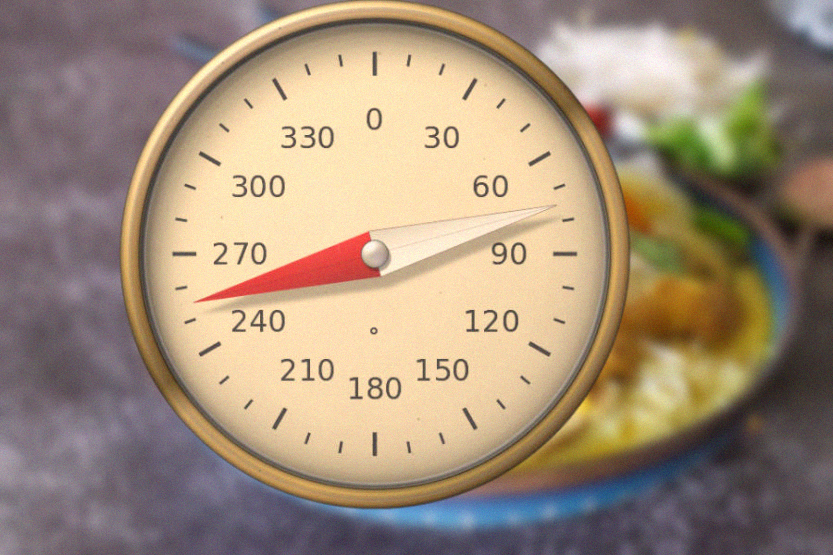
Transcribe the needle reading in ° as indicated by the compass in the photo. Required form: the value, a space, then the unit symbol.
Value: 255 °
